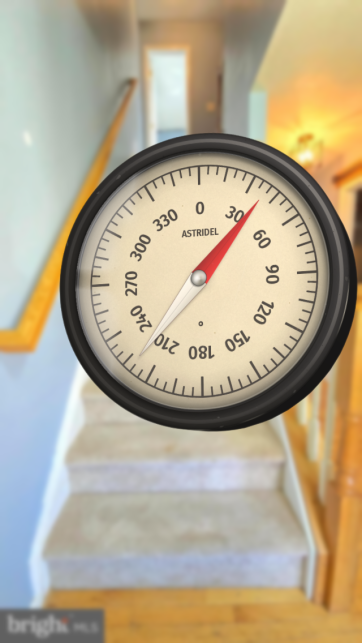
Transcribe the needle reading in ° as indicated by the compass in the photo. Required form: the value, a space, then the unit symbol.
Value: 40 °
